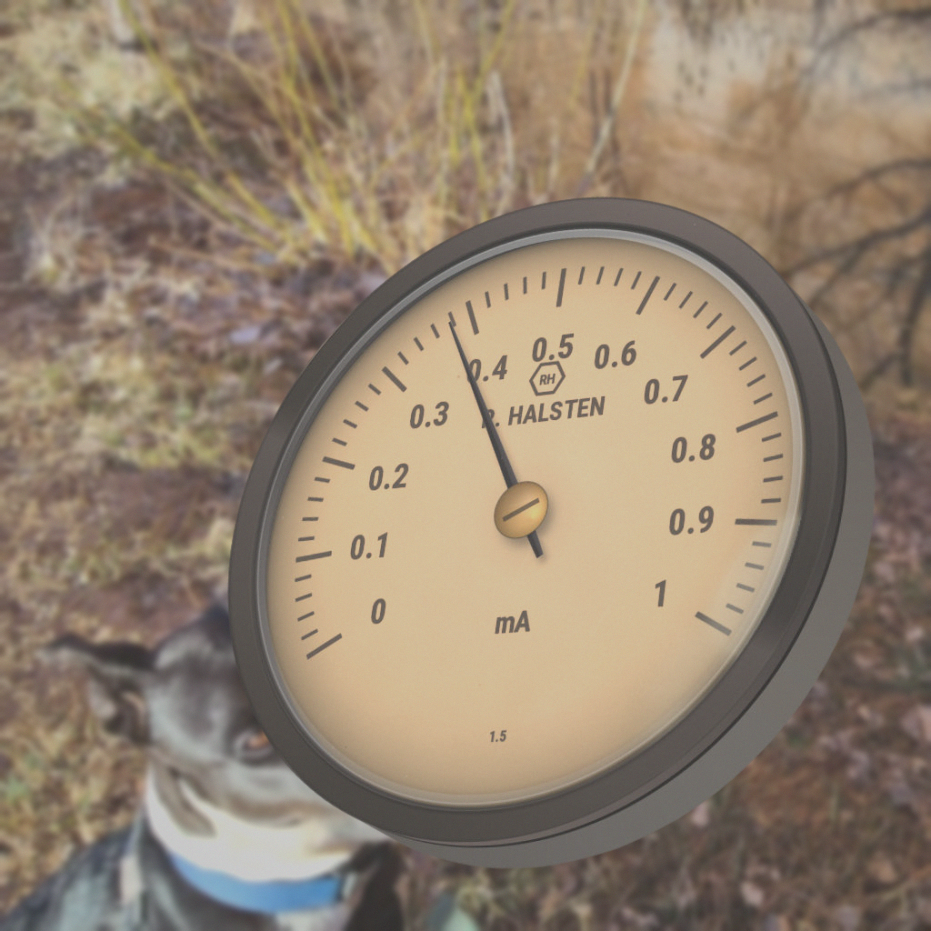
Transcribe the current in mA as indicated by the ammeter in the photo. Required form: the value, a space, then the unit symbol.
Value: 0.38 mA
